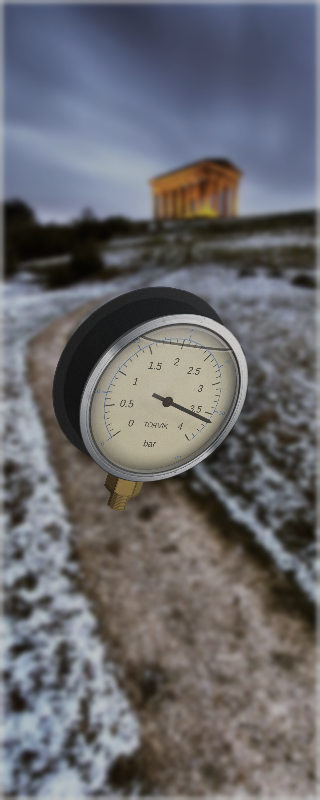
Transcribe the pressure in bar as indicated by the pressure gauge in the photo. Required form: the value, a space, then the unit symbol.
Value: 3.6 bar
